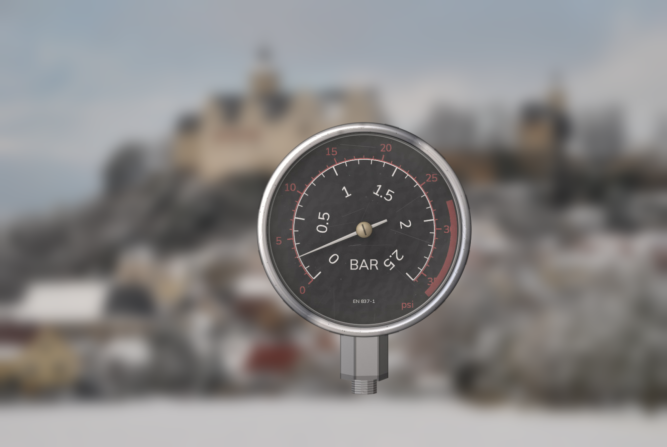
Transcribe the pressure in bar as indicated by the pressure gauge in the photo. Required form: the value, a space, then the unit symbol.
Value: 0.2 bar
